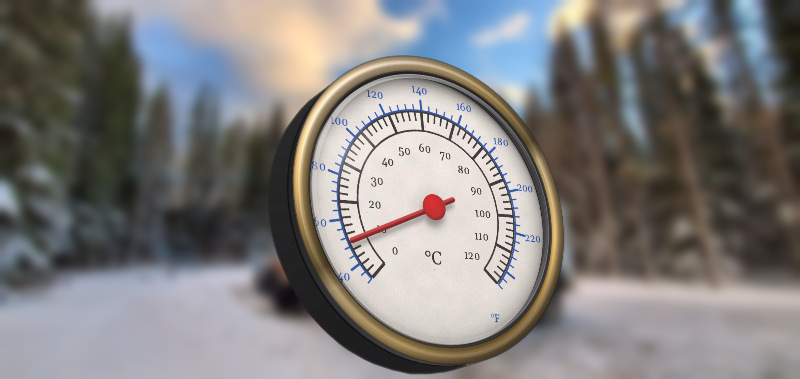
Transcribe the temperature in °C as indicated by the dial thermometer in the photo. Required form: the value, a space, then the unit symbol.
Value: 10 °C
